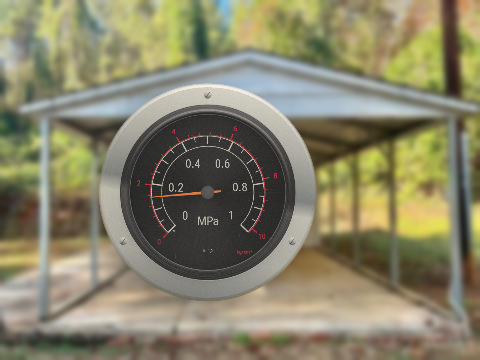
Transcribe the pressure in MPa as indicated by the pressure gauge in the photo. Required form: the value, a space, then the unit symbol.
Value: 0.15 MPa
